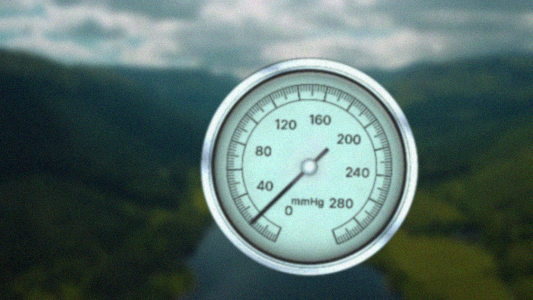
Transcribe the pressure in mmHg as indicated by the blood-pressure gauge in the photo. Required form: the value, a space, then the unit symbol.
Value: 20 mmHg
